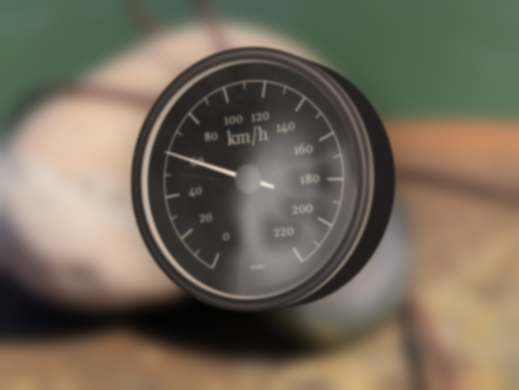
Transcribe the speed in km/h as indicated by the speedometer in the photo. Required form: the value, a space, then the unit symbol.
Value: 60 km/h
